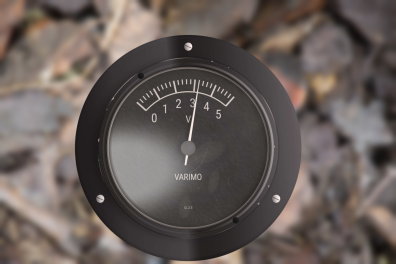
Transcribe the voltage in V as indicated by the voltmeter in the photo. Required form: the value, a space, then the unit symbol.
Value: 3.2 V
